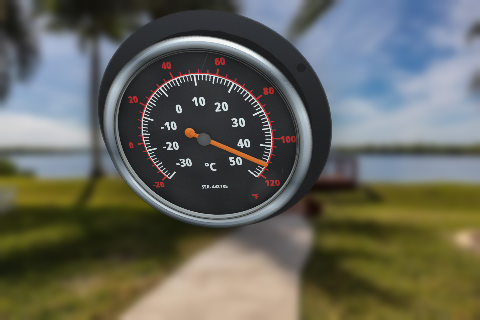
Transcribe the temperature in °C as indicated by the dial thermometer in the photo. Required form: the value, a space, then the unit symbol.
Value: 45 °C
